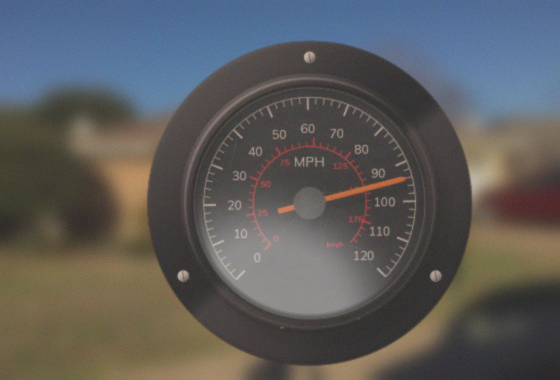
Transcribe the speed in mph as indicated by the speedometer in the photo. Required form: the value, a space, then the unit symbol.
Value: 94 mph
